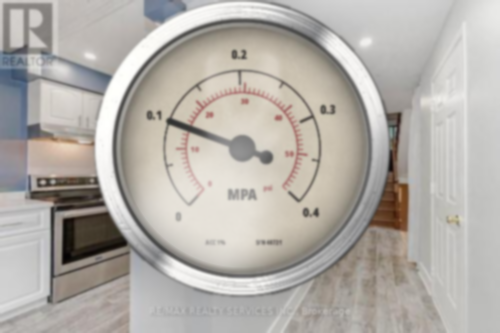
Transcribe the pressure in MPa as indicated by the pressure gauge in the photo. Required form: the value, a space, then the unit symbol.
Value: 0.1 MPa
